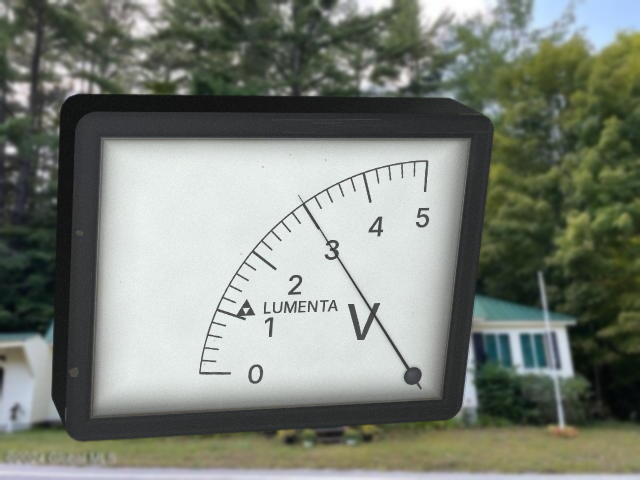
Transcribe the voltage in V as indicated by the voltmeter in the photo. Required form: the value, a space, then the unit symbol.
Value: 3 V
